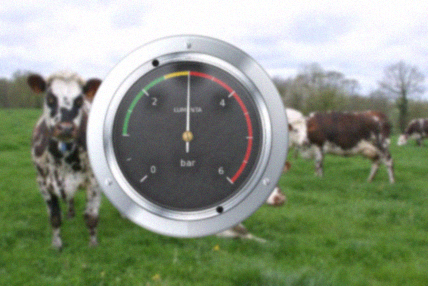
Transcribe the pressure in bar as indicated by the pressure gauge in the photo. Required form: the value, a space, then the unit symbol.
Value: 3 bar
